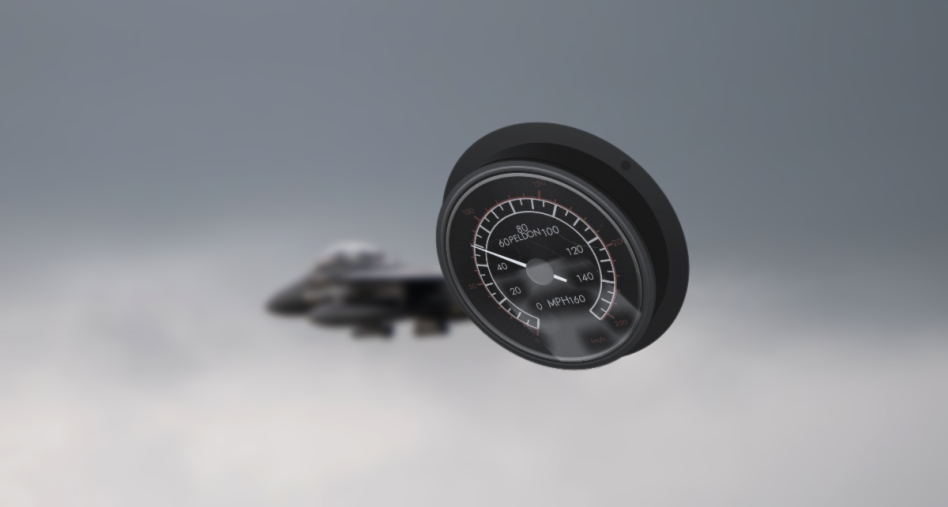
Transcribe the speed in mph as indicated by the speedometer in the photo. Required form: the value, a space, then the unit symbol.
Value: 50 mph
